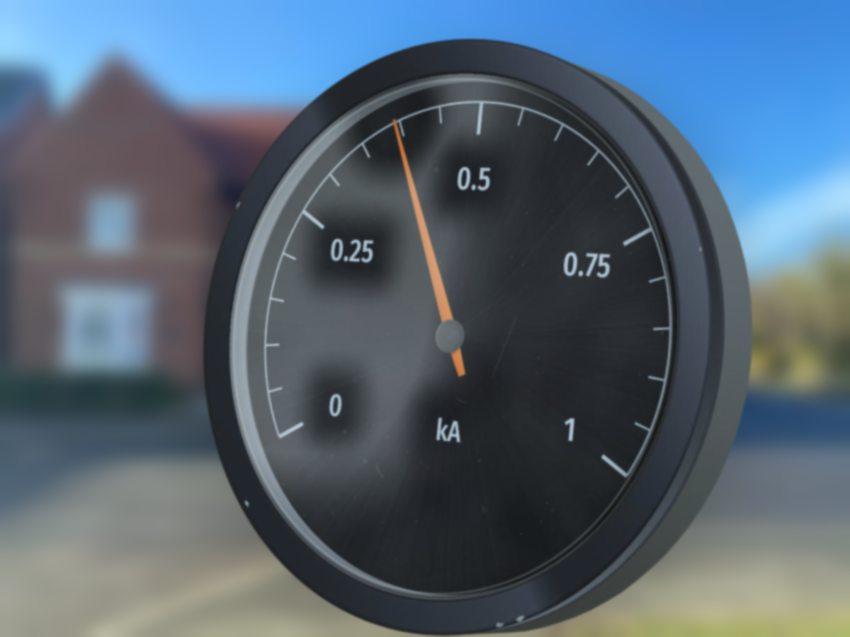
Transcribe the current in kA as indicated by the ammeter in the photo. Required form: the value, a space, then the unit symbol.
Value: 0.4 kA
